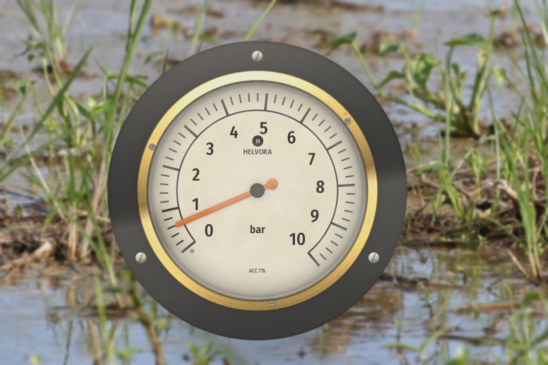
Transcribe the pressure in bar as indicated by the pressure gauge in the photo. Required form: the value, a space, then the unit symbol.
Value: 0.6 bar
